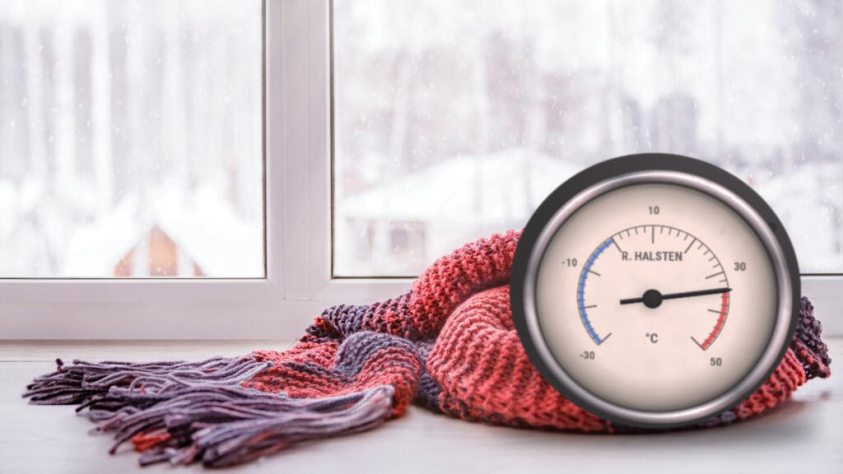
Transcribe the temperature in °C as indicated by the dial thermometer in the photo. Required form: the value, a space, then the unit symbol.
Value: 34 °C
